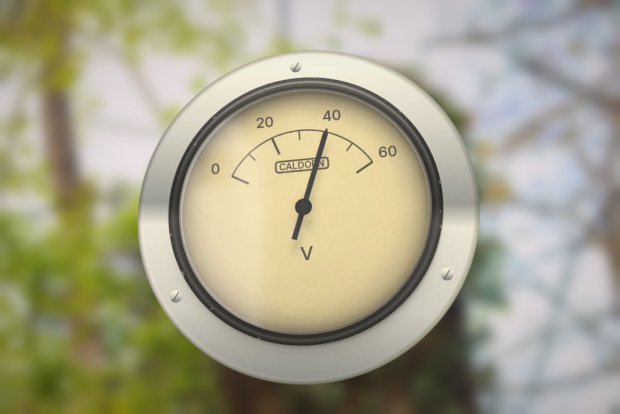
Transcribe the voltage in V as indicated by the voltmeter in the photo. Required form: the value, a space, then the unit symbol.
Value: 40 V
